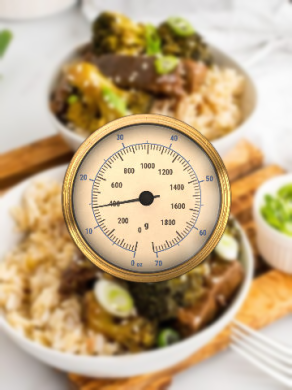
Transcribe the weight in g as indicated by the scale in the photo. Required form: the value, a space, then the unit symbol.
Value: 400 g
